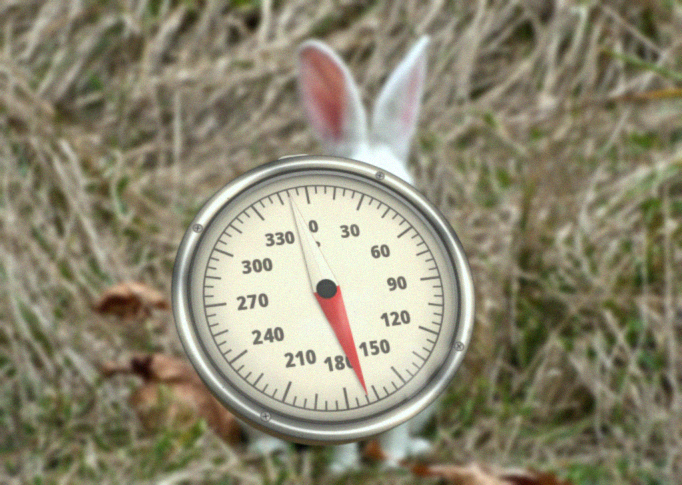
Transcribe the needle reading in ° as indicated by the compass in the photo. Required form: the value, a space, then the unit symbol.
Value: 170 °
